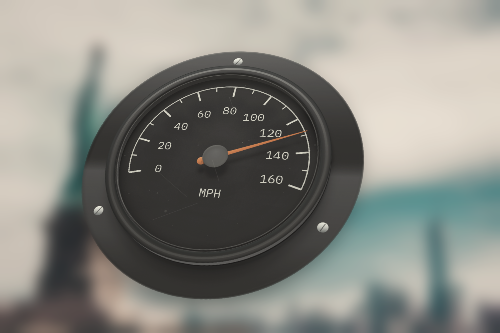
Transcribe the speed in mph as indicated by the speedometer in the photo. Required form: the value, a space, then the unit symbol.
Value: 130 mph
